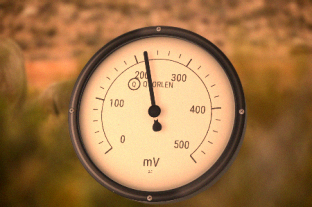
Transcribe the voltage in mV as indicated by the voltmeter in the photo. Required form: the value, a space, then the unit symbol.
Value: 220 mV
